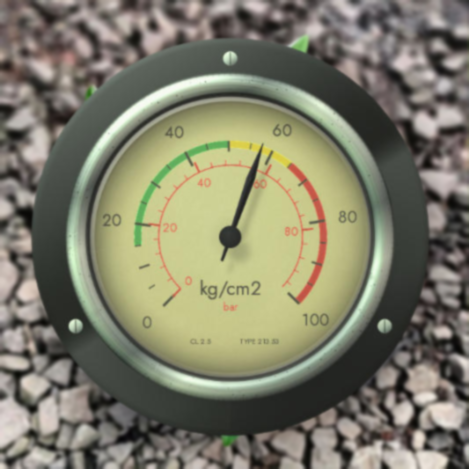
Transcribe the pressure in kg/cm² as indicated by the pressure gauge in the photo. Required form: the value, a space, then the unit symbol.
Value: 57.5 kg/cm²
